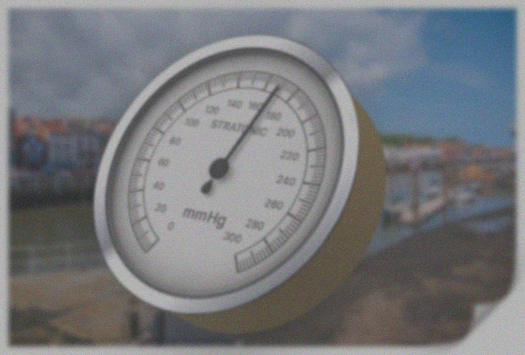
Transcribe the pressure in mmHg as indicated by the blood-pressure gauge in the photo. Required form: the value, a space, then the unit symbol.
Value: 170 mmHg
